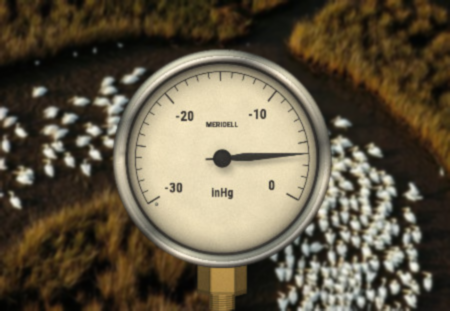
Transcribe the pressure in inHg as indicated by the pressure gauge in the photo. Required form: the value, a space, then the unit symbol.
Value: -4 inHg
